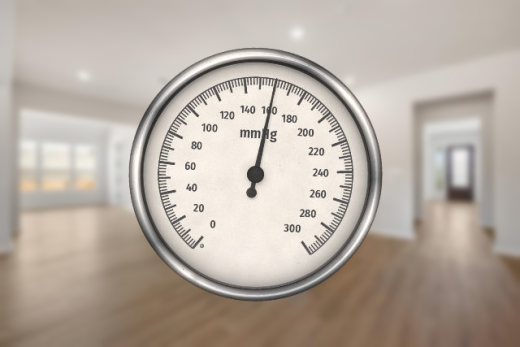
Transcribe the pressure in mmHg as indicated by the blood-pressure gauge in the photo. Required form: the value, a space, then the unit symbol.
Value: 160 mmHg
